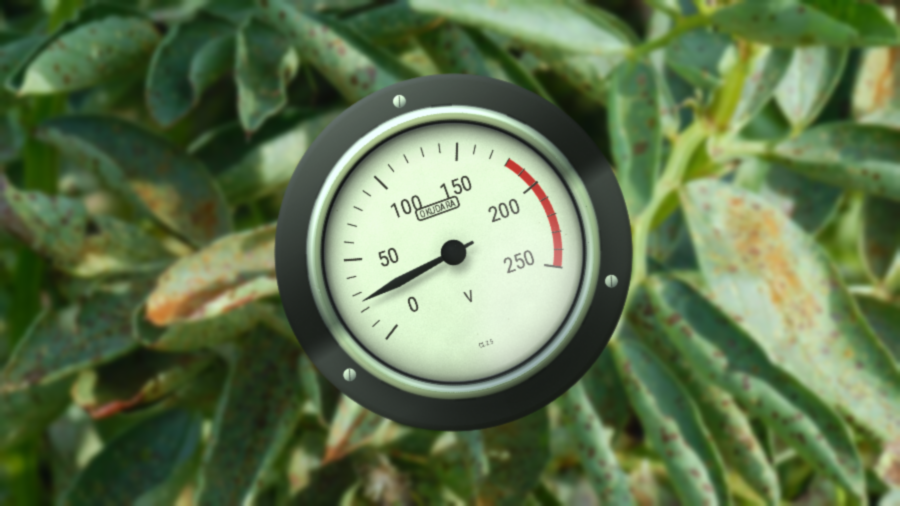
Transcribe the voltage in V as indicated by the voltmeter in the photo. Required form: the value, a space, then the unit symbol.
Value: 25 V
